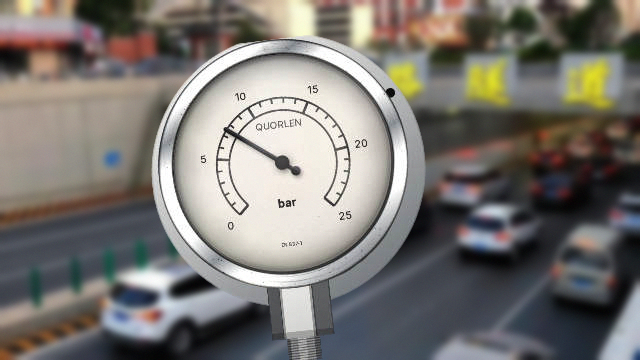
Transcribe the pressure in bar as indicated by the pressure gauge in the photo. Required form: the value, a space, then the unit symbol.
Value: 7.5 bar
